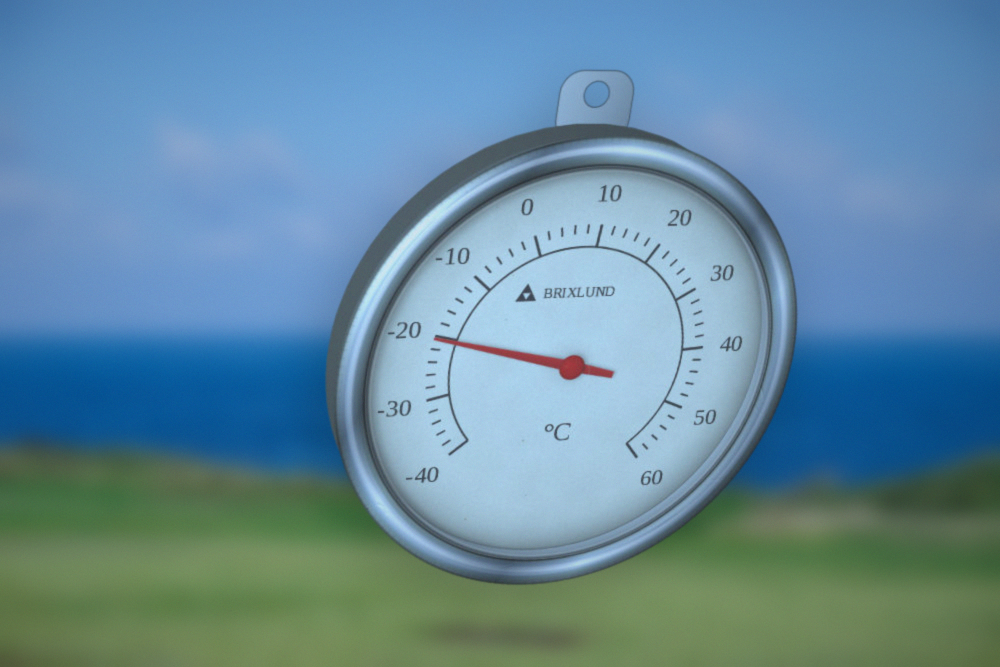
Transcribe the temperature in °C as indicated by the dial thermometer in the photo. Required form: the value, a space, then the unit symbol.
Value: -20 °C
